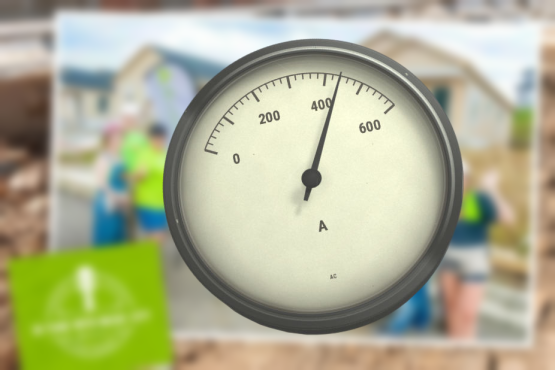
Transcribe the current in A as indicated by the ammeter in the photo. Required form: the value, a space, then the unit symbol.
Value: 440 A
